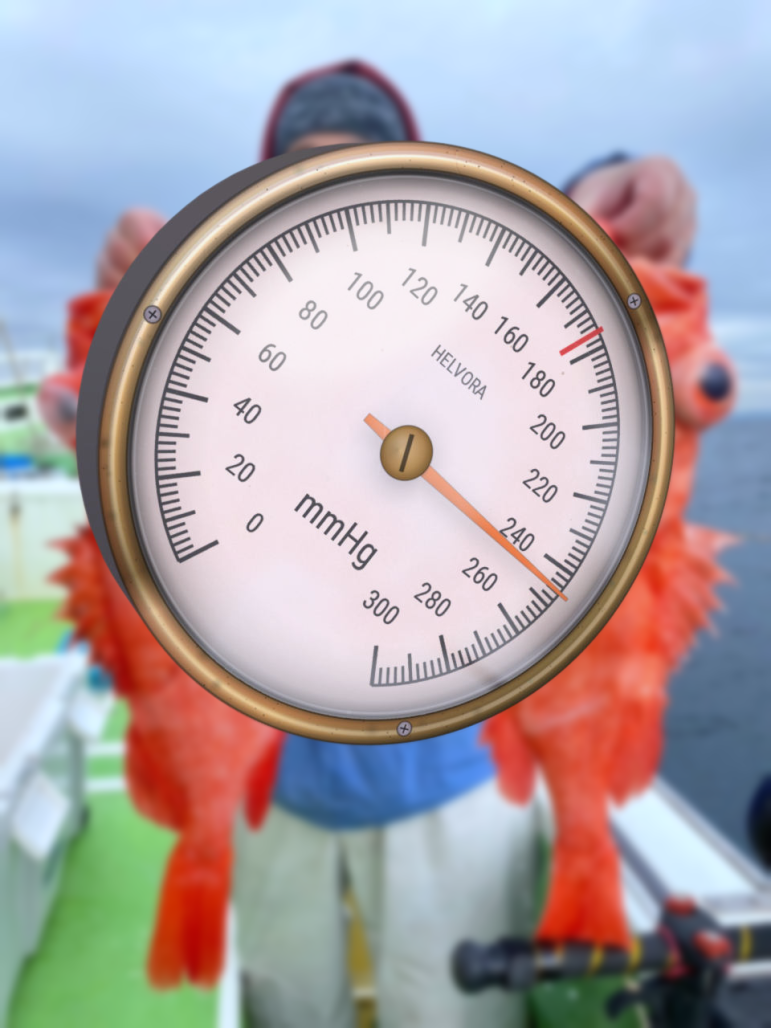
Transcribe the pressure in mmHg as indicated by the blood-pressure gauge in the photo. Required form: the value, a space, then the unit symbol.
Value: 246 mmHg
